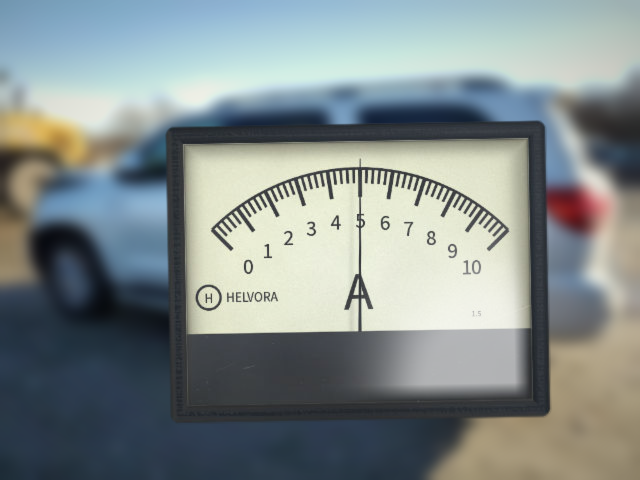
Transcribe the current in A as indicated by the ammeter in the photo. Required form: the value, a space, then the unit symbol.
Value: 5 A
